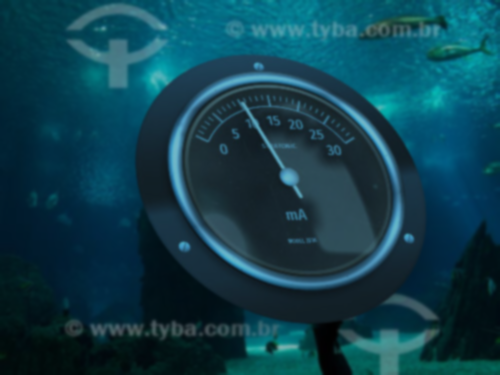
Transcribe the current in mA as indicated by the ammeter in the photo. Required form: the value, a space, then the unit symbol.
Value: 10 mA
